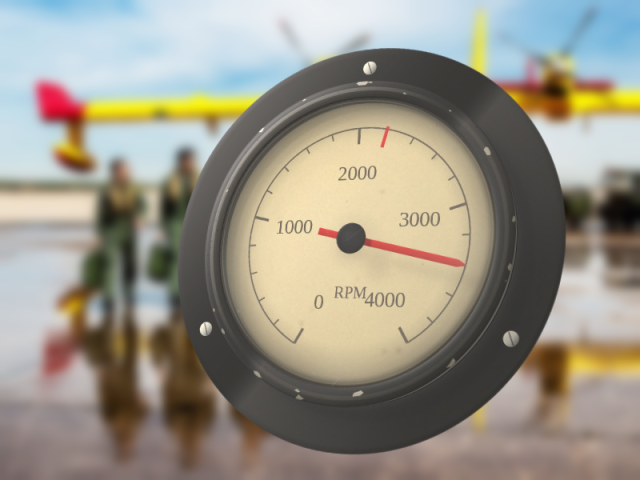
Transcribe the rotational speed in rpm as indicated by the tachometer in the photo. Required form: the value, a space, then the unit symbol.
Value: 3400 rpm
